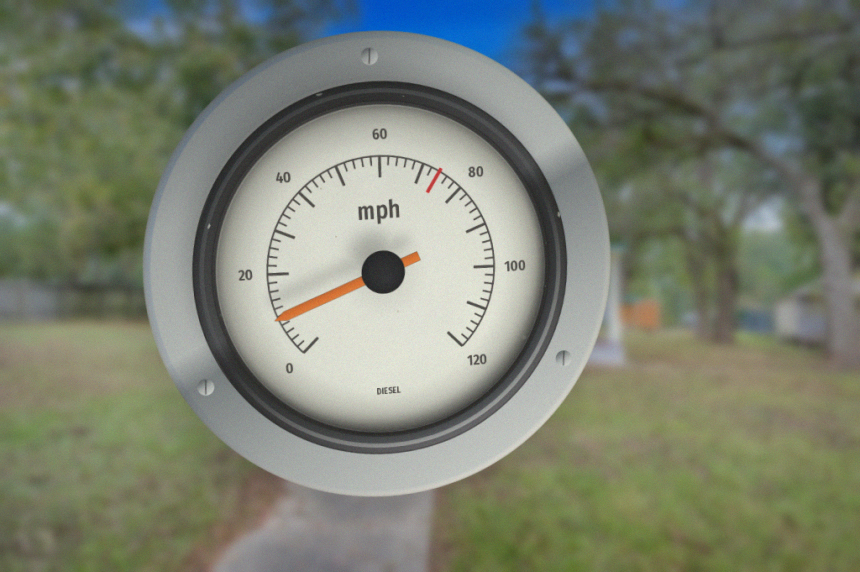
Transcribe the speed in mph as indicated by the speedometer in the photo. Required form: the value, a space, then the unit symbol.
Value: 10 mph
